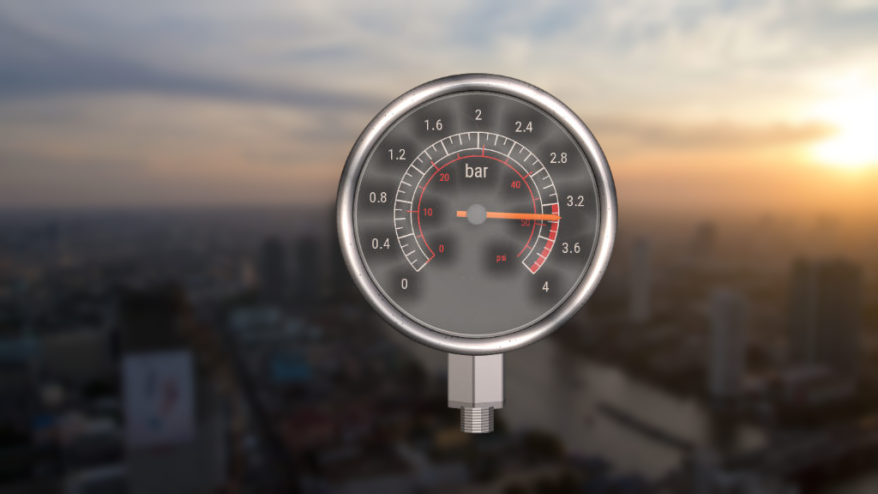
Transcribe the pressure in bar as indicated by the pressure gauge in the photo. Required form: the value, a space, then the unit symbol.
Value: 3.35 bar
